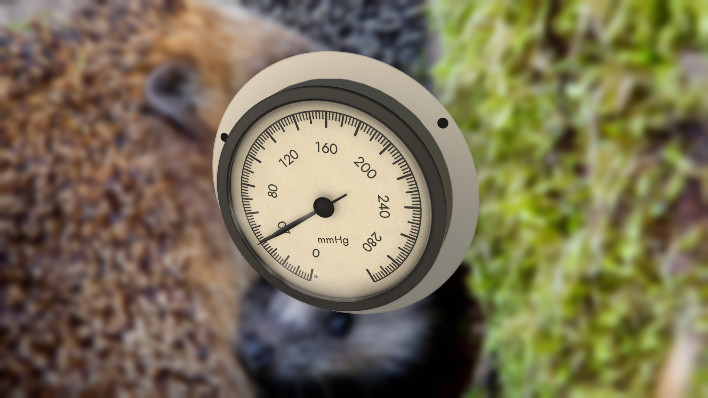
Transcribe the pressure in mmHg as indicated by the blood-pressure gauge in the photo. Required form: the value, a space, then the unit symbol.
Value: 40 mmHg
